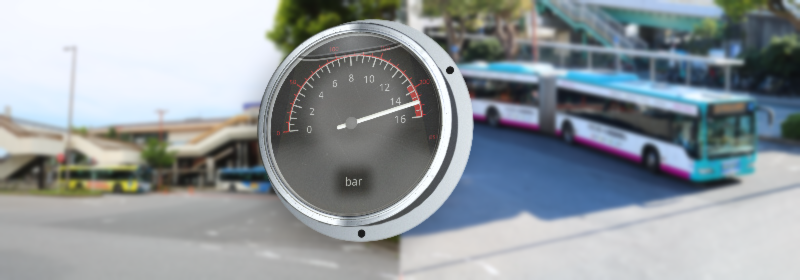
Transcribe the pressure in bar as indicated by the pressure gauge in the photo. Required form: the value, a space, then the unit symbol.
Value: 15 bar
